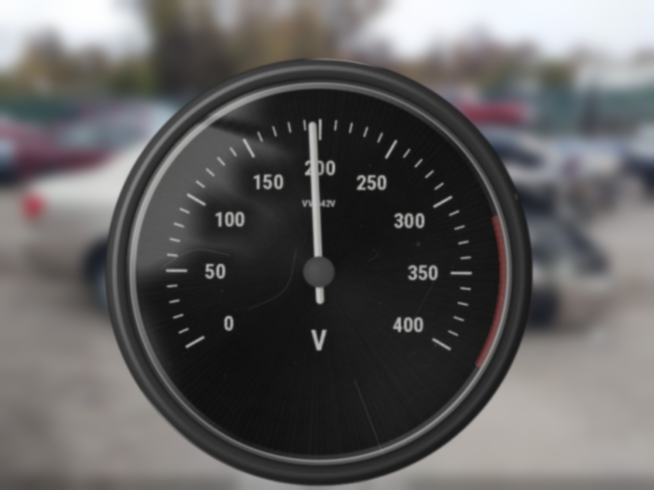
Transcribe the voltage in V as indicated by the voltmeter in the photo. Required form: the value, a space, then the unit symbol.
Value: 195 V
